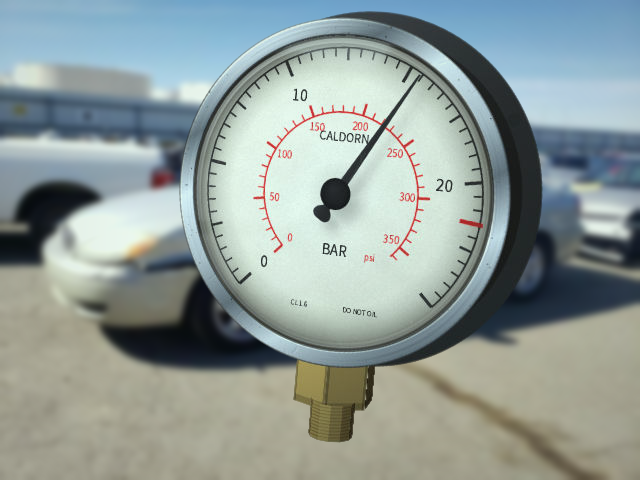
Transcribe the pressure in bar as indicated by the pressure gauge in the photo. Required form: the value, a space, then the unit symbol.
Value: 15.5 bar
